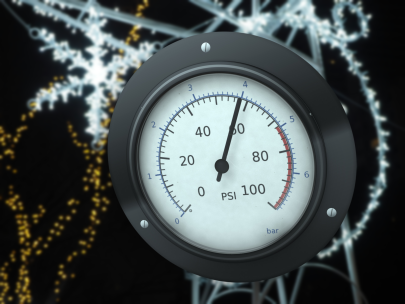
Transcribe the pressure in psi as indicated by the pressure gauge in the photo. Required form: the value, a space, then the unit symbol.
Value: 58 psi
